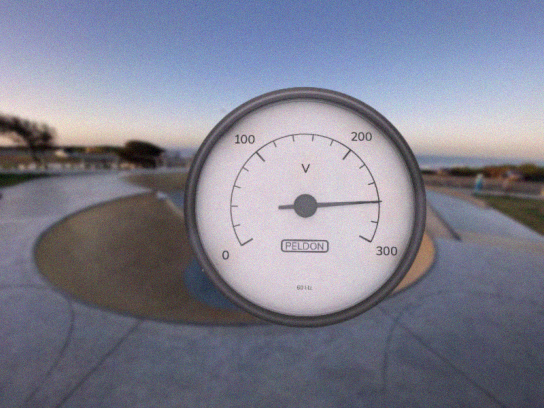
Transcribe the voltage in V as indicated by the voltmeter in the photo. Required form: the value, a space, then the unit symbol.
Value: 260 V
